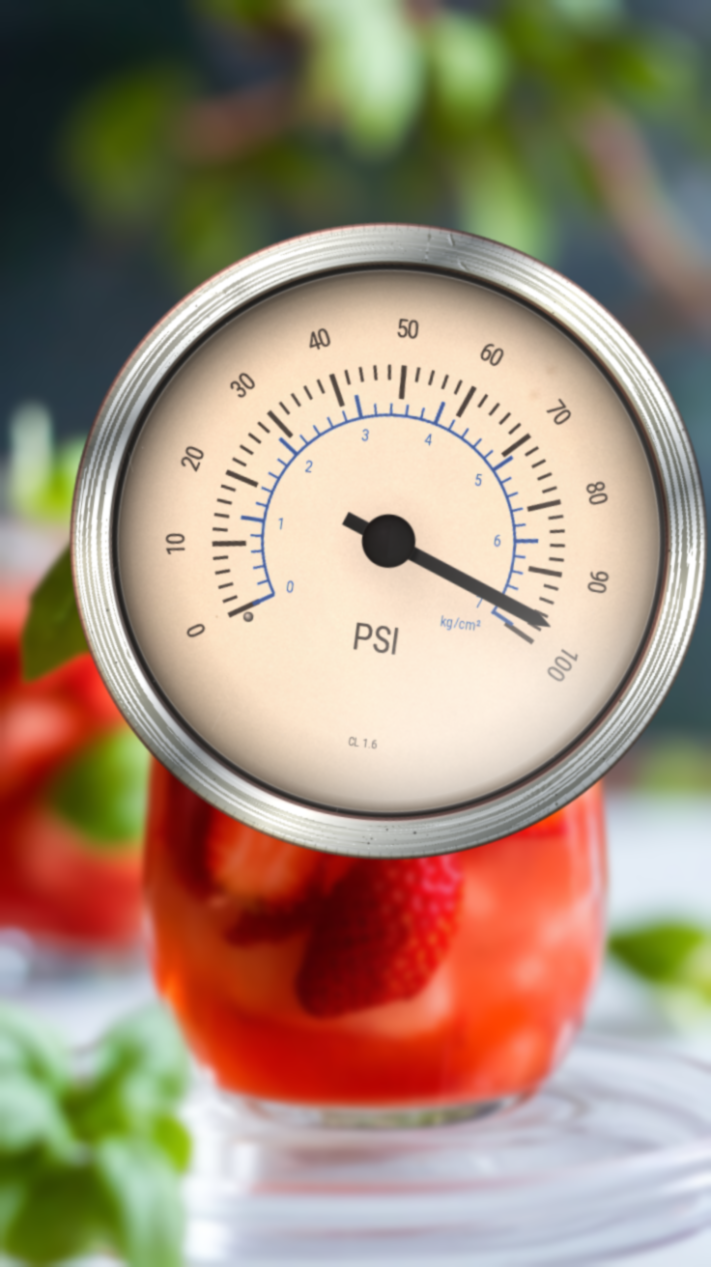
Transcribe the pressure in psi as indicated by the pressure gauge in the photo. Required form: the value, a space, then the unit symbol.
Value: 97 psi
